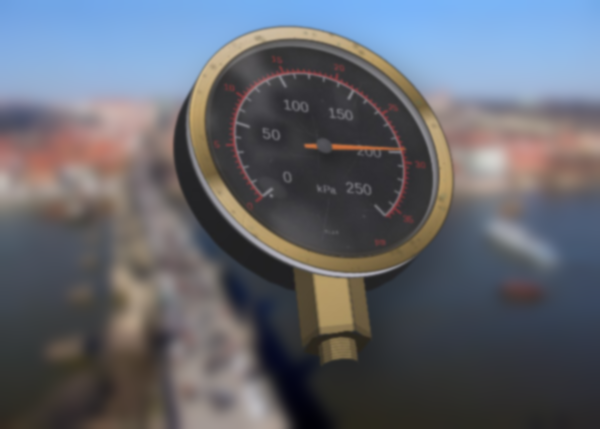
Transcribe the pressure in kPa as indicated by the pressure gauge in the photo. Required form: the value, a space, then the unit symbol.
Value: 200 kPa
